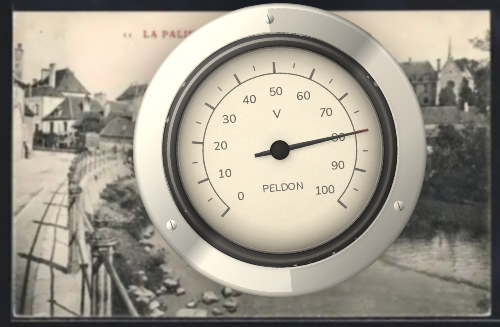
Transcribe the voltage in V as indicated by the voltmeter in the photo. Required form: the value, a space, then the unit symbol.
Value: 80 V
